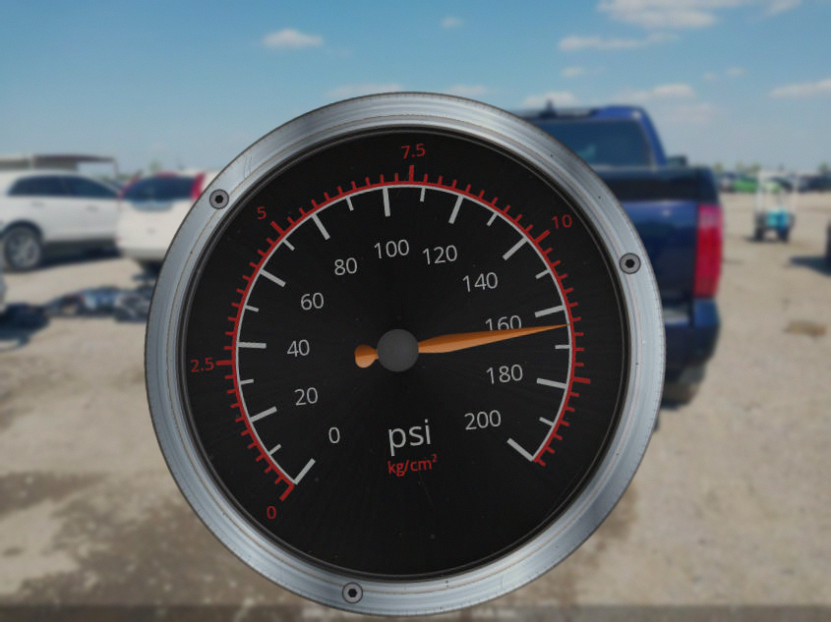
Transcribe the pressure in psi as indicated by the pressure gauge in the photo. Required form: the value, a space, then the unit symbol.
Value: 165 psi
